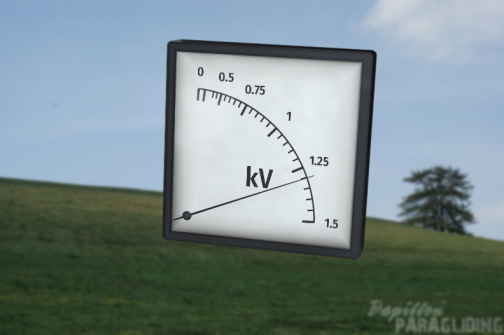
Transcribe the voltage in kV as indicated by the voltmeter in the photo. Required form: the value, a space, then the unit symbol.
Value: 1.3 kV
